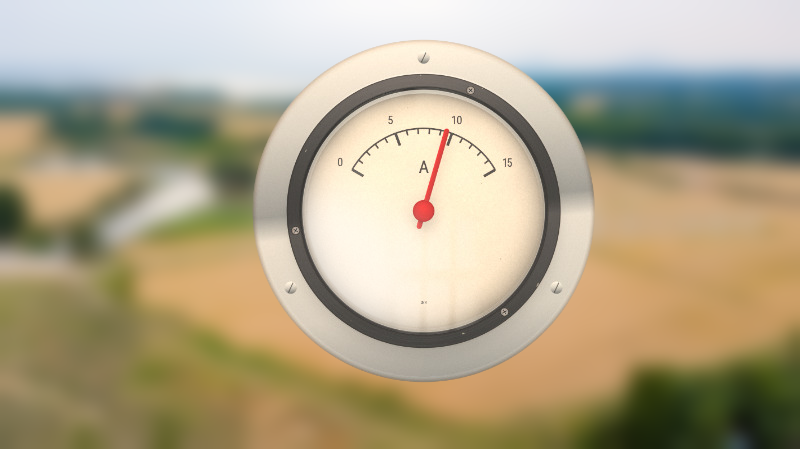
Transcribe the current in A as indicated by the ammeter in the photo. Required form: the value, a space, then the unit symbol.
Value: 9.5 A
